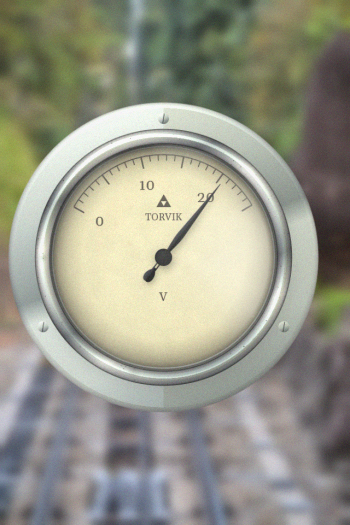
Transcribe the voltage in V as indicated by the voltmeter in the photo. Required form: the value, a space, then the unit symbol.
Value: 20.5 V
